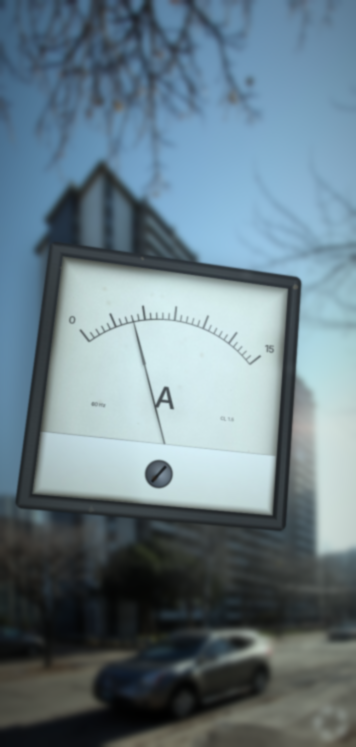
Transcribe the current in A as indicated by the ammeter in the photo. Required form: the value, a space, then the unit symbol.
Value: 4 A
